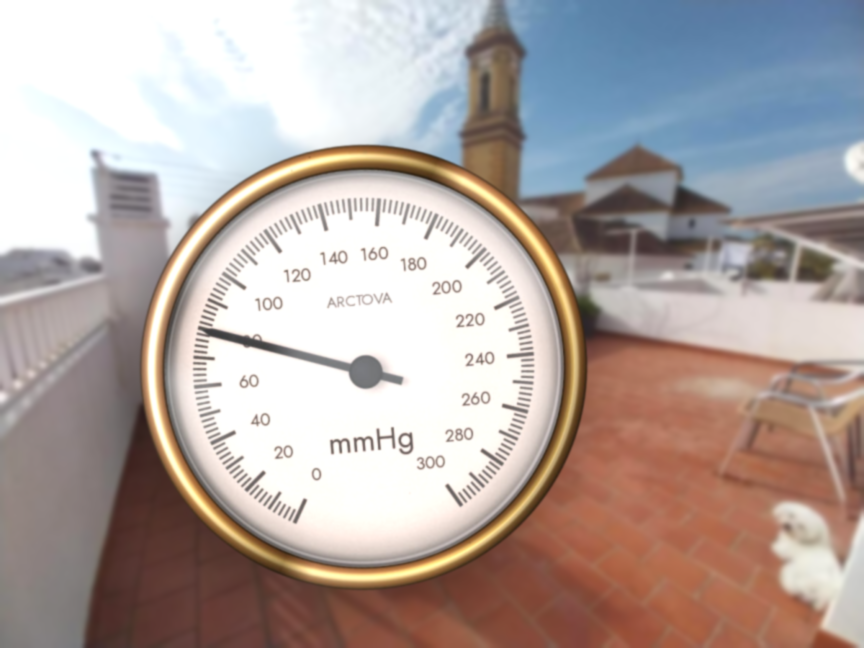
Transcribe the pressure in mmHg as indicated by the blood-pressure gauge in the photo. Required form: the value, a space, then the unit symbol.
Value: 80 mmHg
